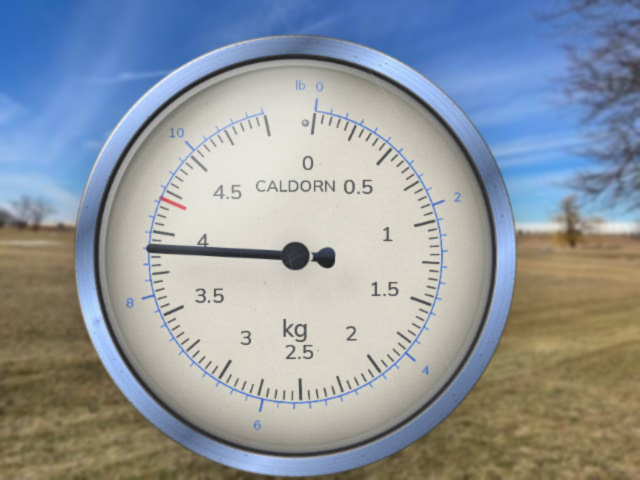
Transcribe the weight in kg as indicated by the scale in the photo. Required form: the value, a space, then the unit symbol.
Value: 3.9 kg
